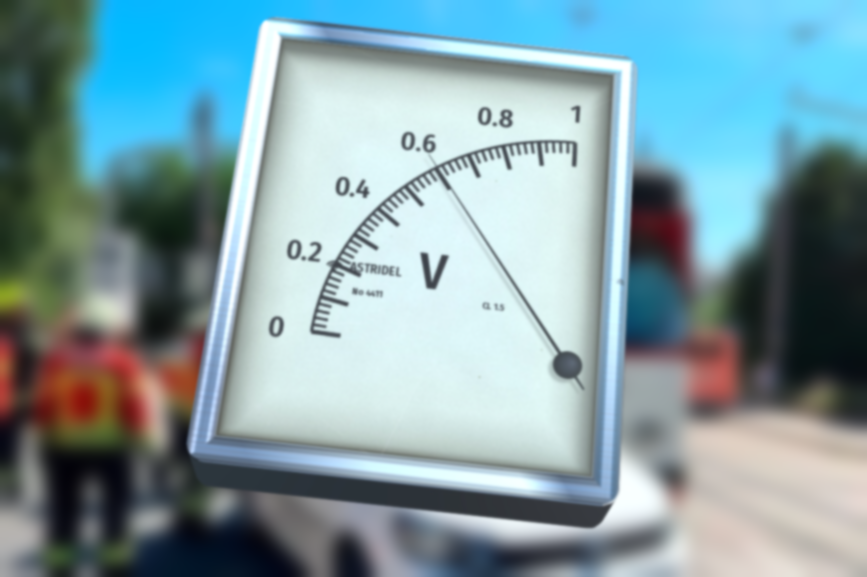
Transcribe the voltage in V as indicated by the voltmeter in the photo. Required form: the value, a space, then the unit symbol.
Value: 0.6 V
